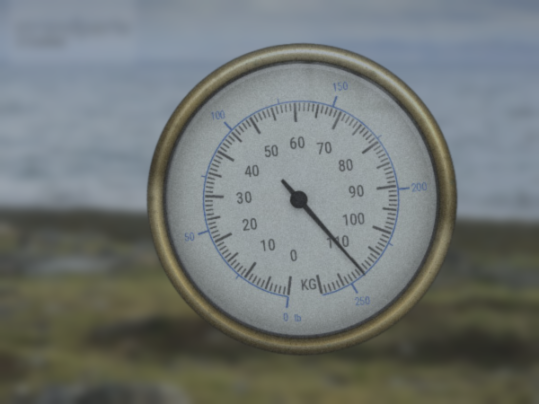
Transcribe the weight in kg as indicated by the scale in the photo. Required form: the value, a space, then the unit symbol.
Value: 110 kg
